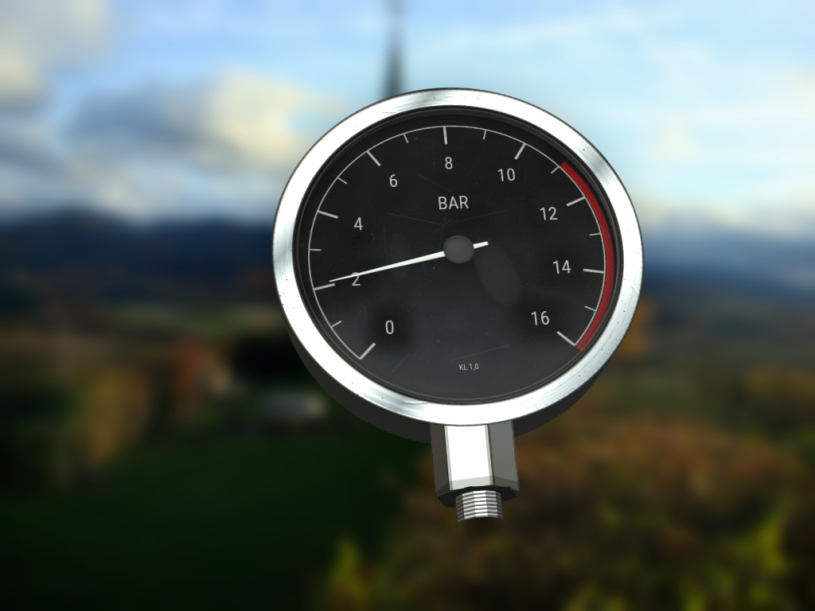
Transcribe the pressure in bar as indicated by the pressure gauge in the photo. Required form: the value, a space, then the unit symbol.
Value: 2 bar
